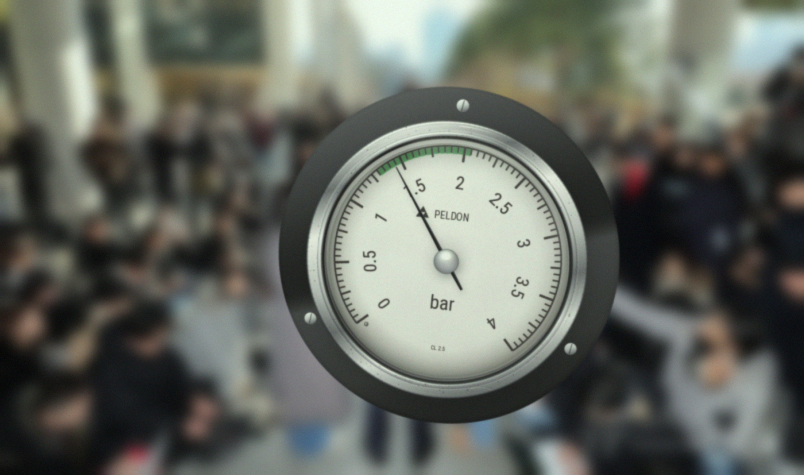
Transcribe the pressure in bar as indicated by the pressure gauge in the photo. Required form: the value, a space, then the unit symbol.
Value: 1.45 bar
